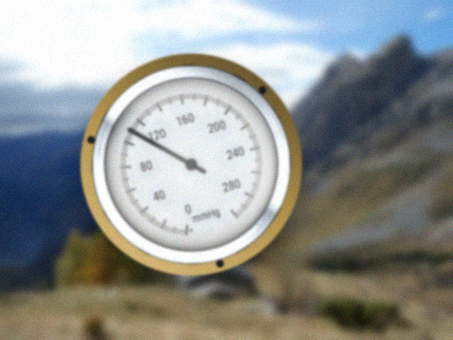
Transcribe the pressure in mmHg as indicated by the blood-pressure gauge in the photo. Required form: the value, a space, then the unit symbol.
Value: 110 mmHg
